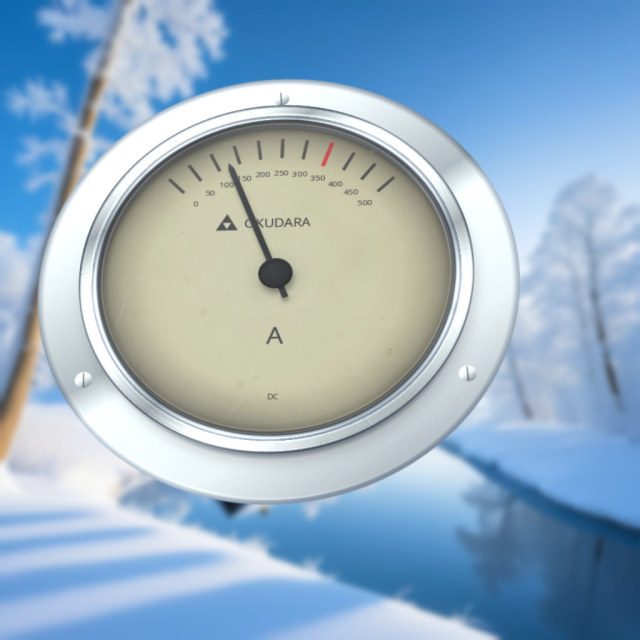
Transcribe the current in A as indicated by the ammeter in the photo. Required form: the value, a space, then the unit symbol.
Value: 125 A
